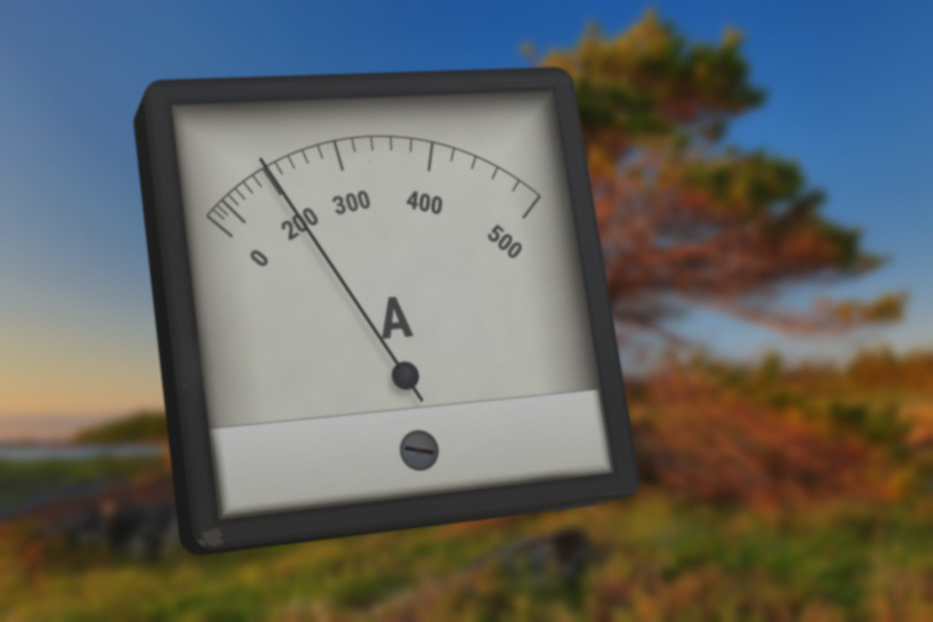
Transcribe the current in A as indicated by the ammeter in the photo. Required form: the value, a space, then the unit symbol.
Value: 200 A
